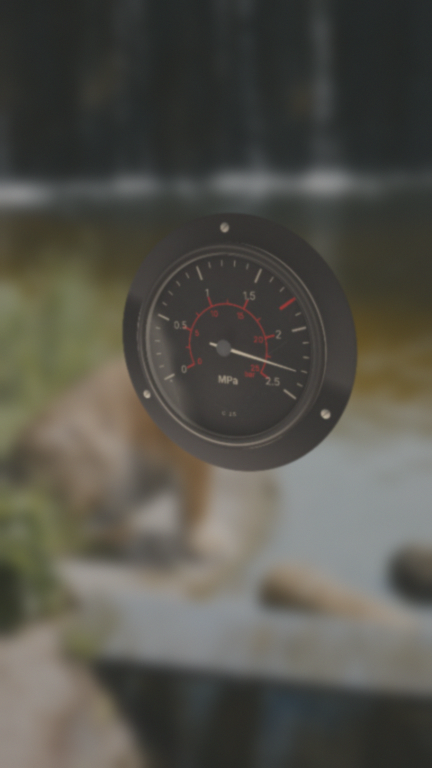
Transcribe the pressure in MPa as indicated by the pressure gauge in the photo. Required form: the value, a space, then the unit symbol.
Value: 2.3 MPa
